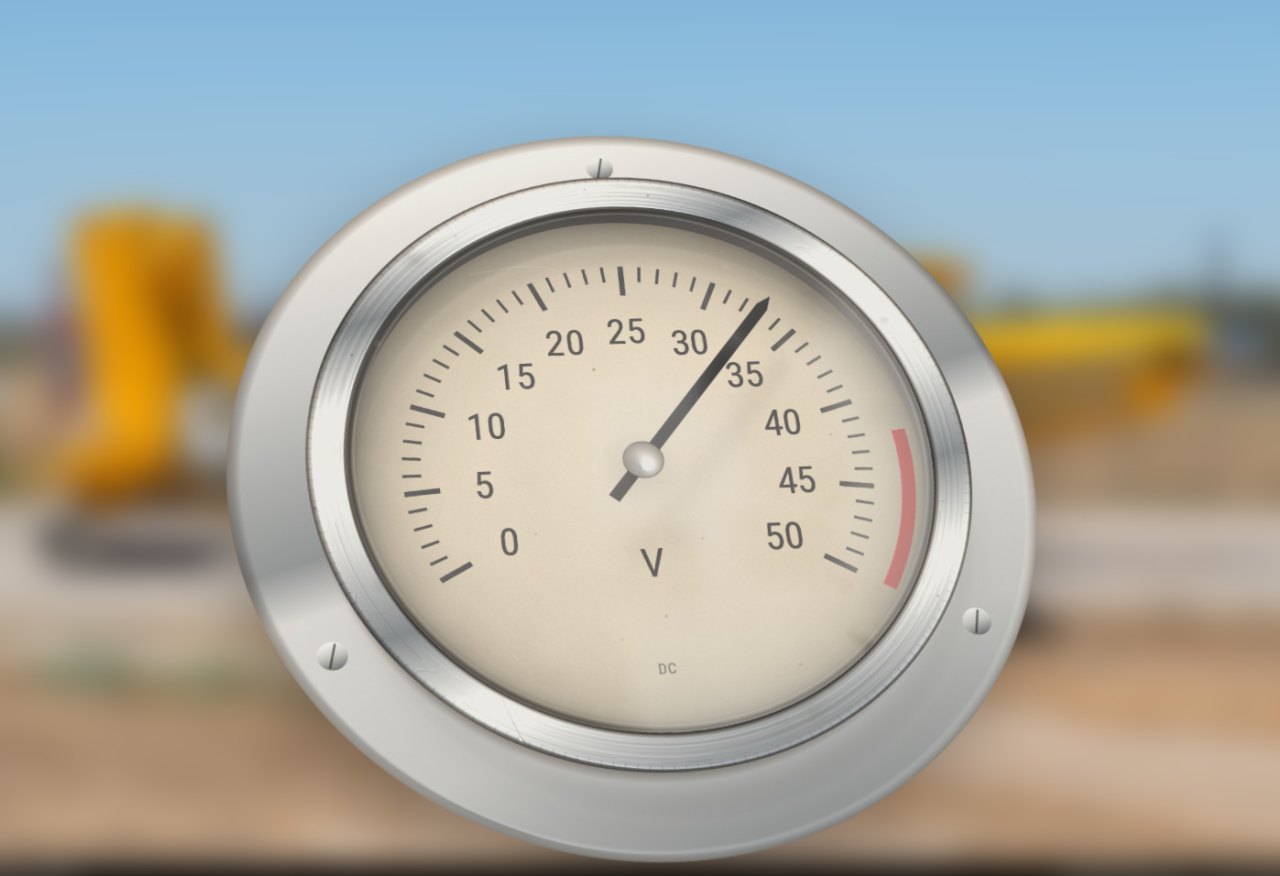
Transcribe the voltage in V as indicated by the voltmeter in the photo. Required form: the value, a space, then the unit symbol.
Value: 33 V
